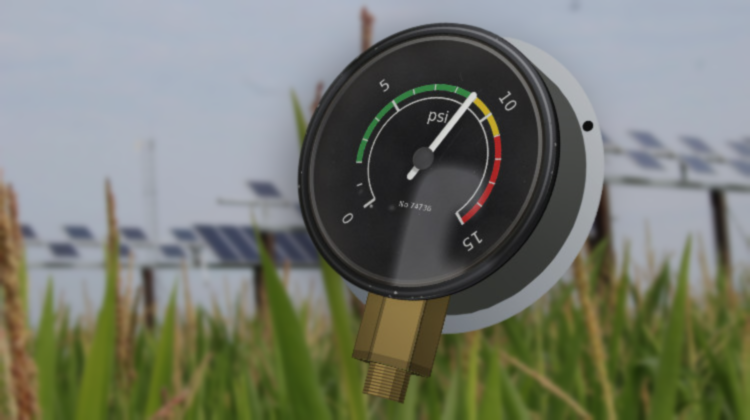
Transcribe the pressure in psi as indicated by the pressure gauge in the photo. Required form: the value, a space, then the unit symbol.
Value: 9 psi
